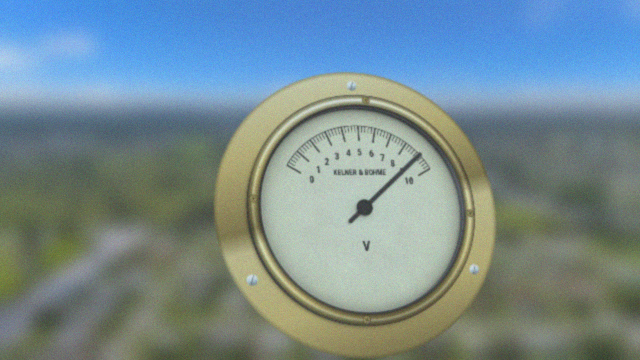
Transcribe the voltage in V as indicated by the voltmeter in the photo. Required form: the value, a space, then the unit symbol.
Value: 9 V
